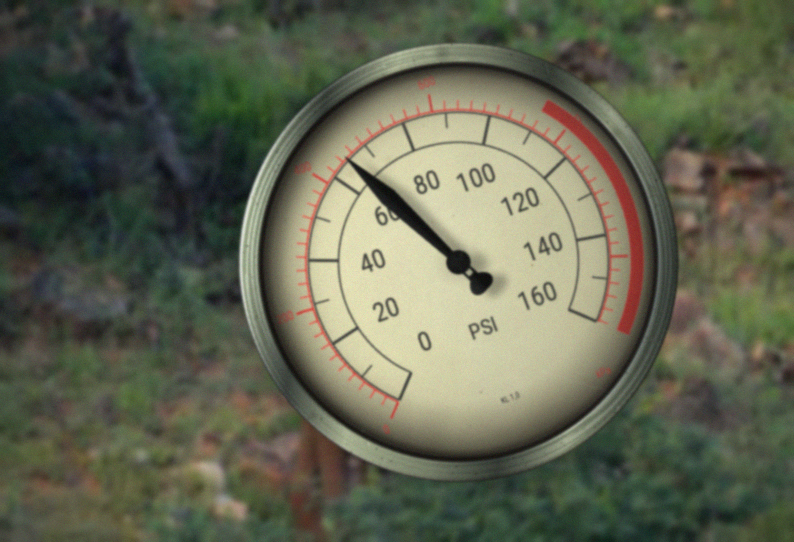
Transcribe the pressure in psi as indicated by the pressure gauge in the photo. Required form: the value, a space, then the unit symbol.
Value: 65 psi
